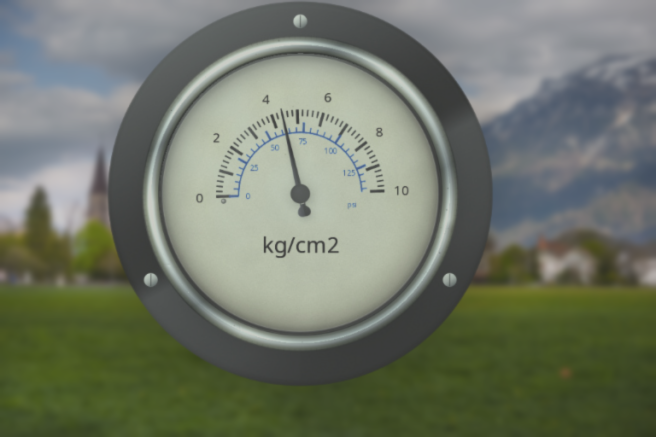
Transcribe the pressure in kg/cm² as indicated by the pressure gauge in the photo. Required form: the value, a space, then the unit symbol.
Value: 4.4 kg/cm²
